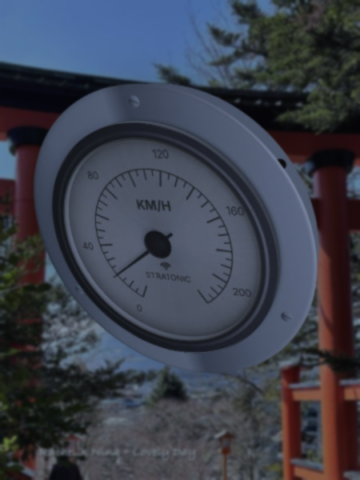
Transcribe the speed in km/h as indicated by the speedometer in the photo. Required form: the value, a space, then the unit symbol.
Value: 20 km/h
